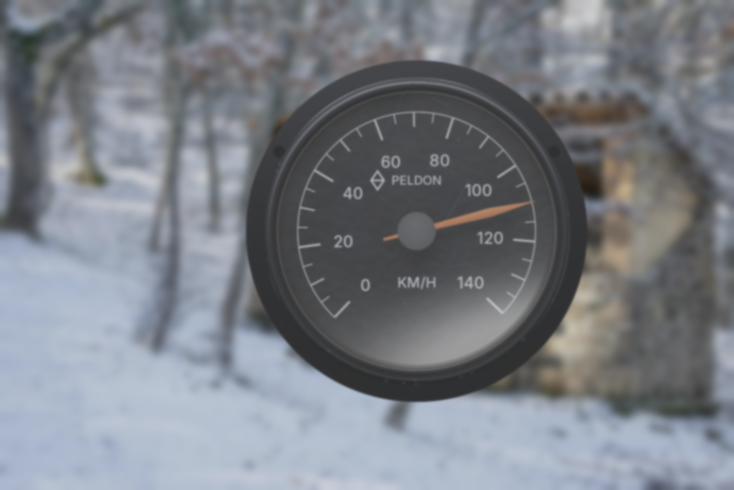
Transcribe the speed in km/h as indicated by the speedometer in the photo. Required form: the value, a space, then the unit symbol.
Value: 110 km/h
